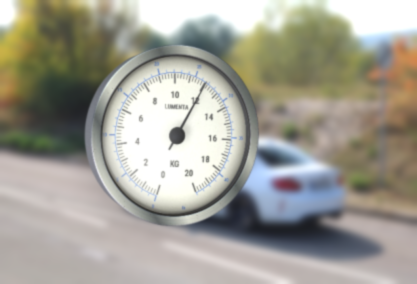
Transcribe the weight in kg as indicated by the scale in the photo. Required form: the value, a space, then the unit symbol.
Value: 12 kg
